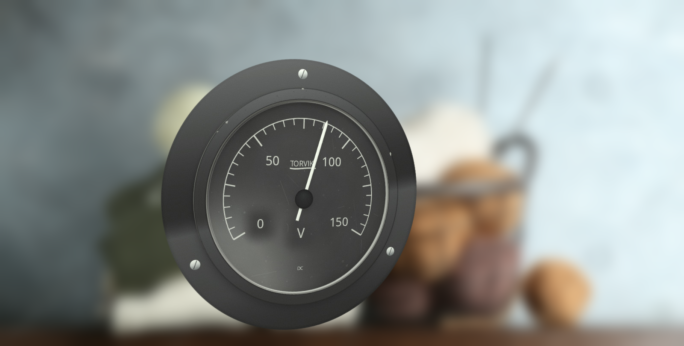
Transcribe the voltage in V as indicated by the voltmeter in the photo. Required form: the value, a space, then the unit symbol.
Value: 85 V
